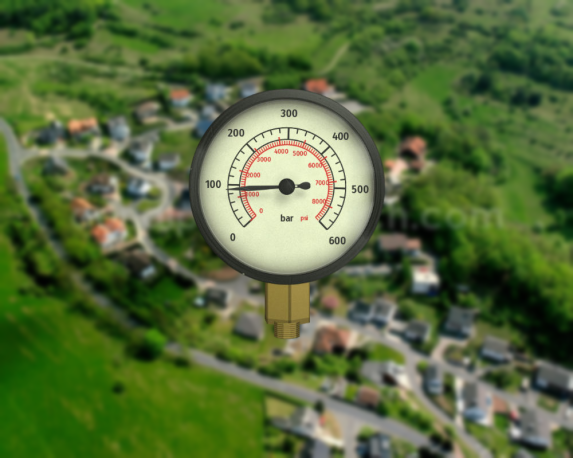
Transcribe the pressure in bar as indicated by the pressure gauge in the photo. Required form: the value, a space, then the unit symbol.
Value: 90 bar
